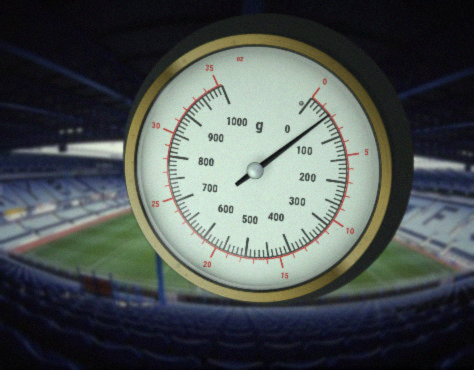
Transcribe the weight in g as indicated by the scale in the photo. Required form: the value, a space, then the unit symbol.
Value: 50 g
